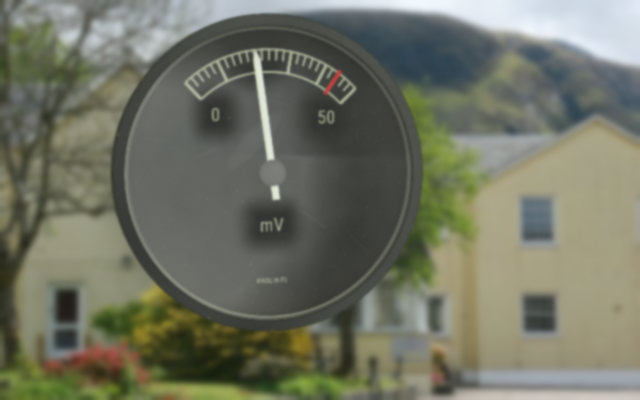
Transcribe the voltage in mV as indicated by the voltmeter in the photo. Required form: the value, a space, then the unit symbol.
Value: 20 mV
